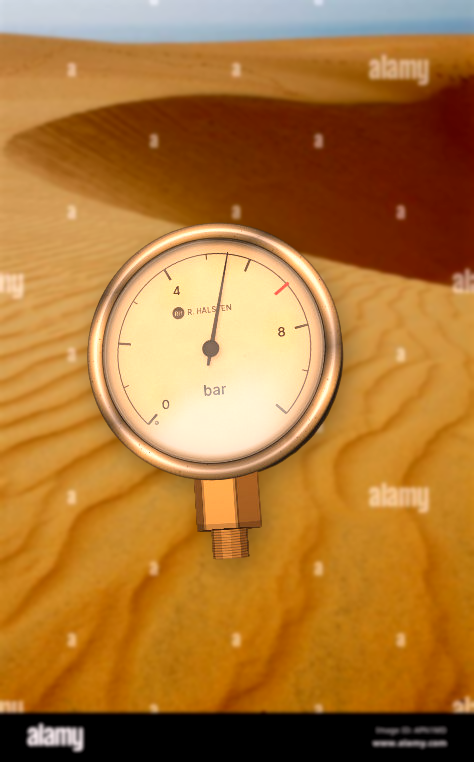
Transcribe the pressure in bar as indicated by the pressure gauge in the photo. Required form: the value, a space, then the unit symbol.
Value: 5.5 bar
